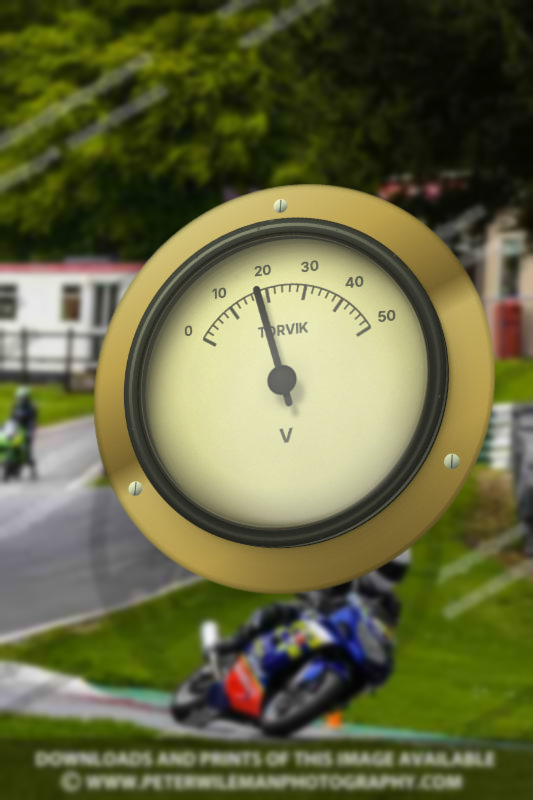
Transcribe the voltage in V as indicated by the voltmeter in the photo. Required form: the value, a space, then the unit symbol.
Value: 18 V
